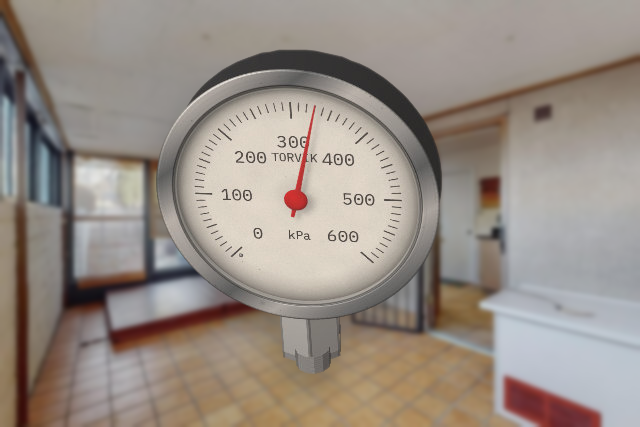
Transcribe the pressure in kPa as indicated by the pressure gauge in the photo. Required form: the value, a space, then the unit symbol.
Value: 330 kPa
